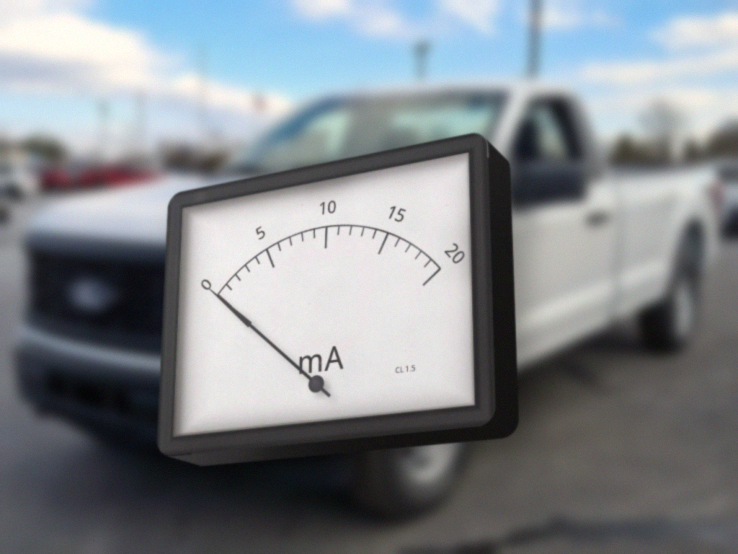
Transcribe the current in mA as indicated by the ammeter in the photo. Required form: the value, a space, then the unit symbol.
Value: 0 mA
